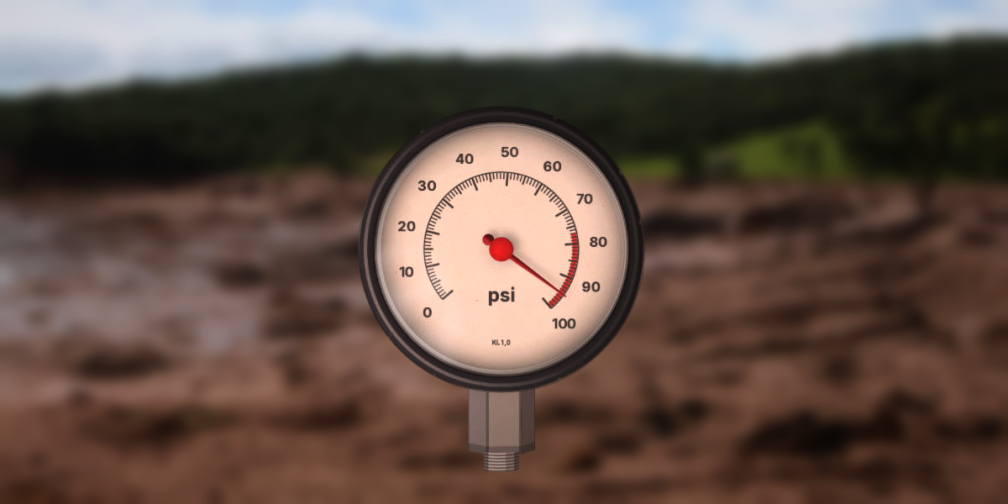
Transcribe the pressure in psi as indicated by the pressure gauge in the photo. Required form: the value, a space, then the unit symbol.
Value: 95 psi
